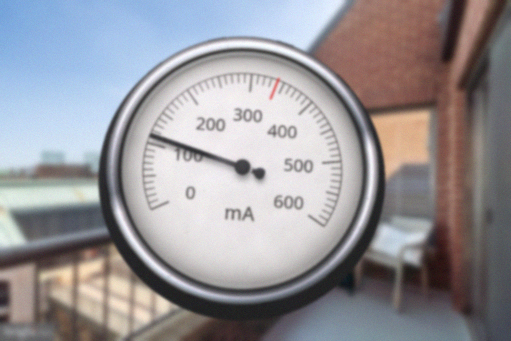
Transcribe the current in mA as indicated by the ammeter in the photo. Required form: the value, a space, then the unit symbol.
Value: 110 mA
